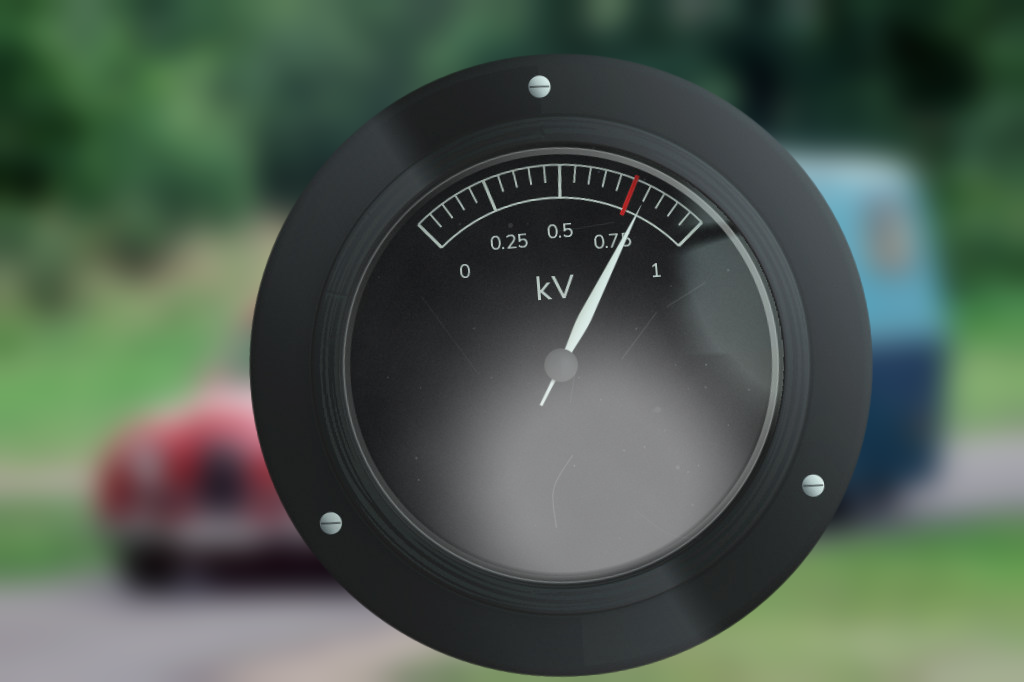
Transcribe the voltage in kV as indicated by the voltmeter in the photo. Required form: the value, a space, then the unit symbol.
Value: 0.8 kV
